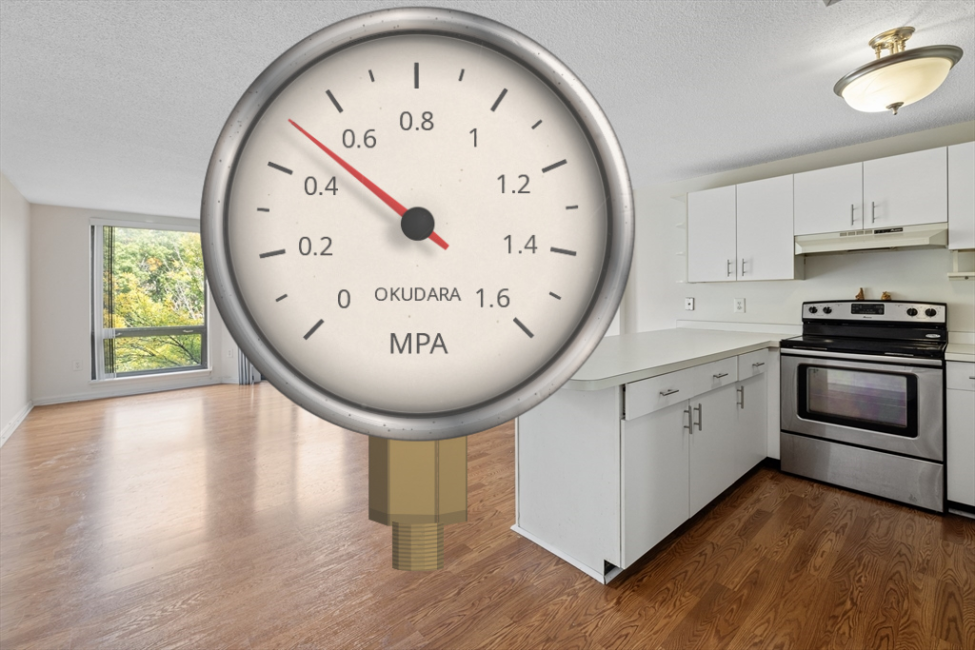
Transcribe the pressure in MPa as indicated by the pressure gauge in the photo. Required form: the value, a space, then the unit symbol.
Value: 0.5 MPa
